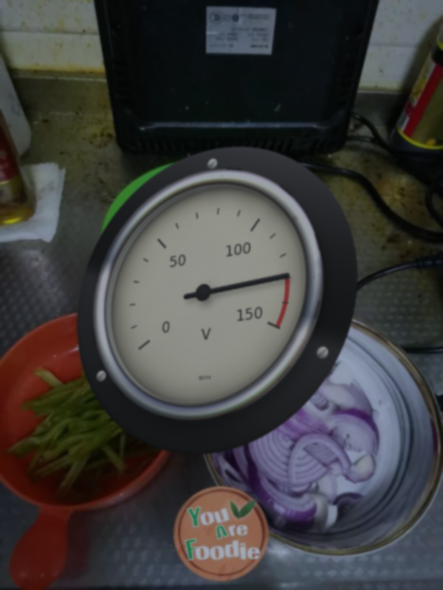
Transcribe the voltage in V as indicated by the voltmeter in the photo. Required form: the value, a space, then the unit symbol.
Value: 130 V
